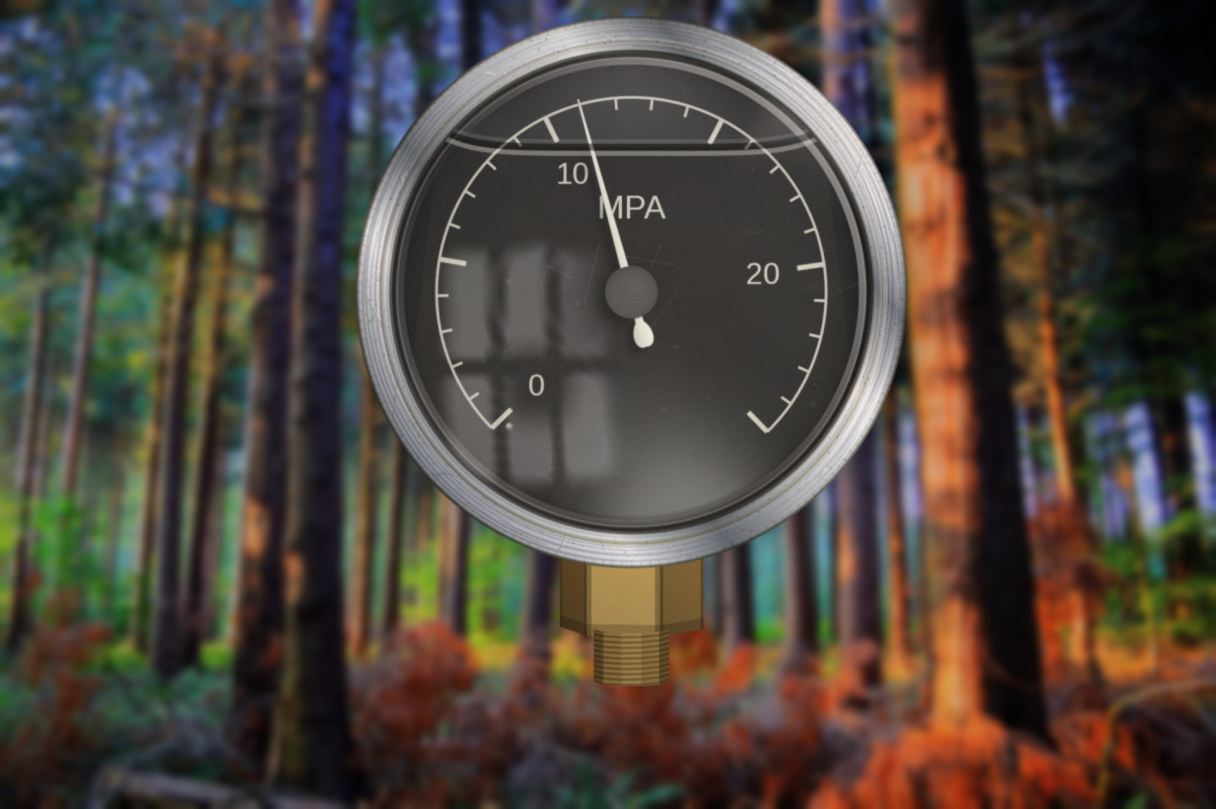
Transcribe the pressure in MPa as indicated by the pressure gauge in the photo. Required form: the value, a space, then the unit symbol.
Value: 11 MPa
